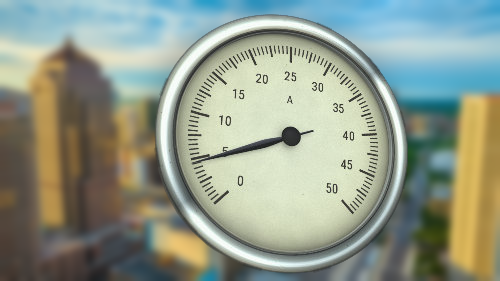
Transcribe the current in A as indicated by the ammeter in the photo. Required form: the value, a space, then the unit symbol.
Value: 4.5 A
